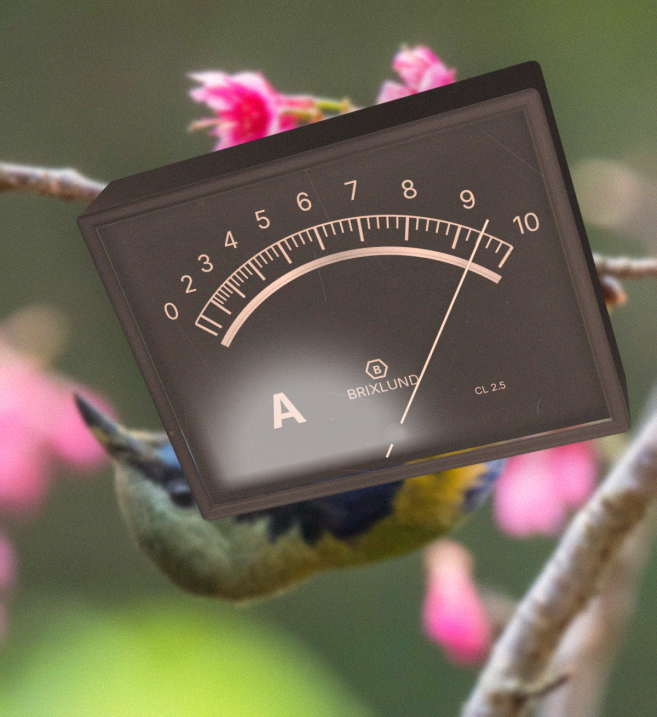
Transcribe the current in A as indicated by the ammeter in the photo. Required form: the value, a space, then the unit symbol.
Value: 9.4 A
